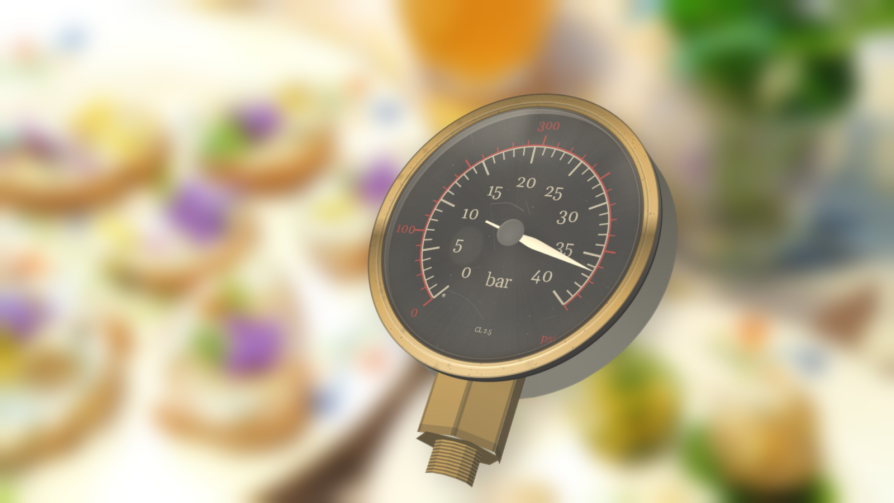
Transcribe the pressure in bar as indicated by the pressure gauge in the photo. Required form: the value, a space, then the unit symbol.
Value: 36.5 bar
